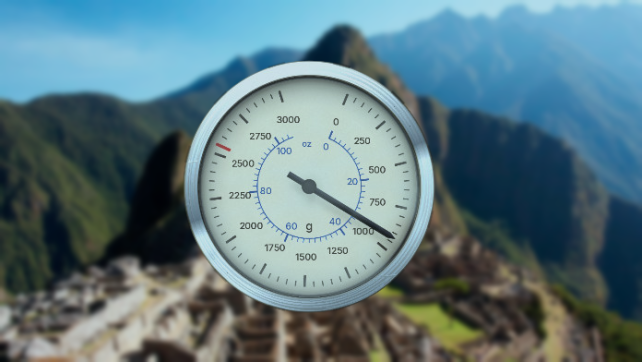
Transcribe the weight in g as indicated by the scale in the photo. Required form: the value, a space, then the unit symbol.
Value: 925 g
